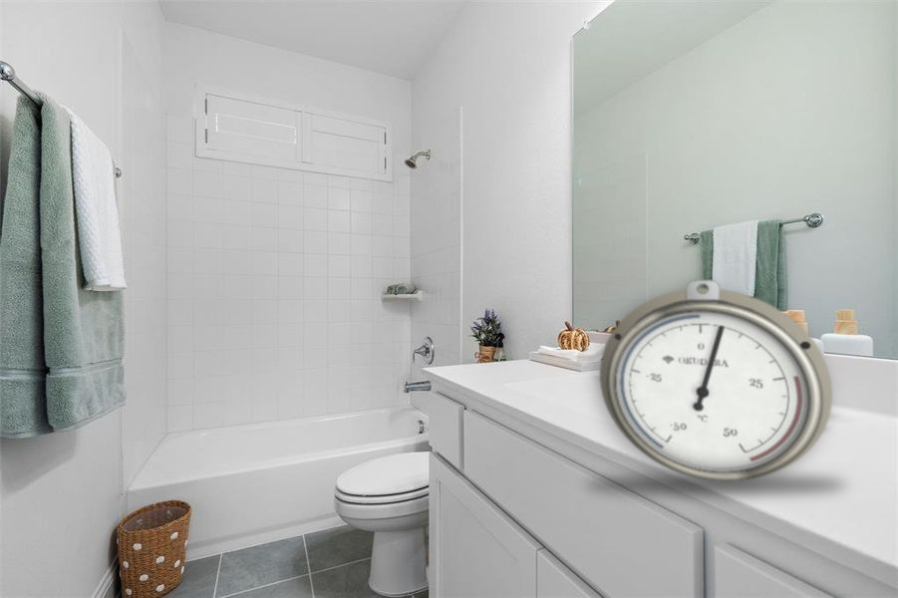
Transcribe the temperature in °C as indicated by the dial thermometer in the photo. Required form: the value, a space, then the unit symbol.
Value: 5 °C
